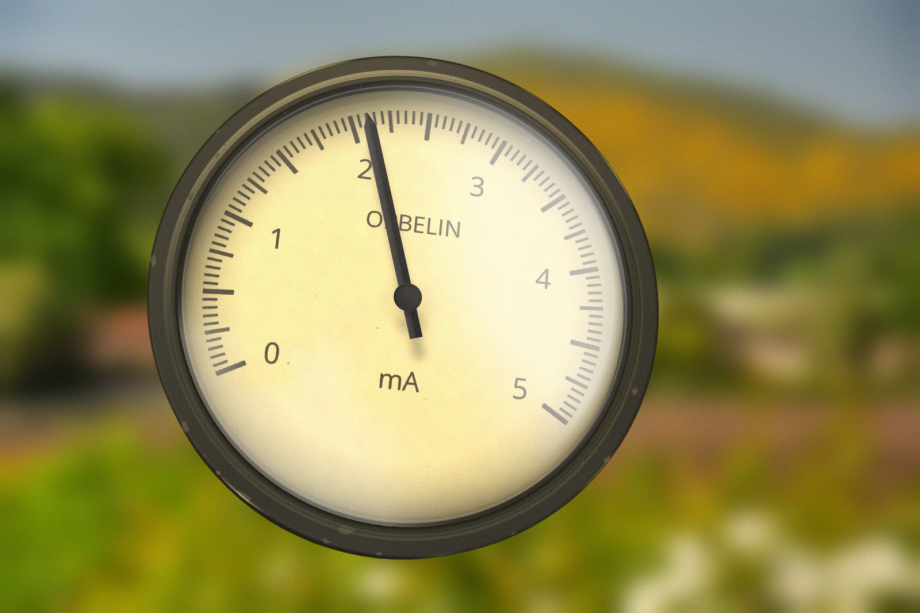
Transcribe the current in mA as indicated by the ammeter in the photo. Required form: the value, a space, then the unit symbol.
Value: 2.1 mA
